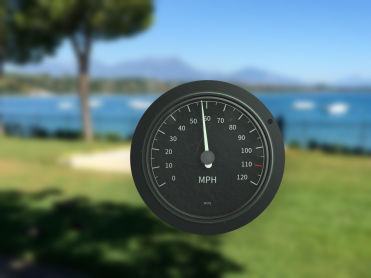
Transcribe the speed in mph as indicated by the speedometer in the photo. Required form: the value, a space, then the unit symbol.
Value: 57.5 mph
